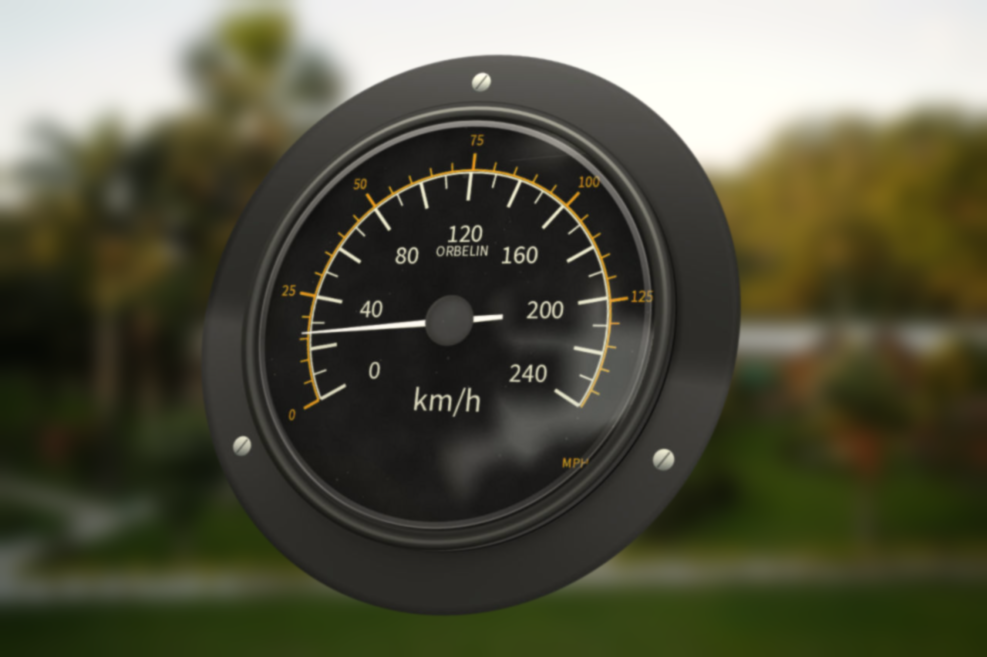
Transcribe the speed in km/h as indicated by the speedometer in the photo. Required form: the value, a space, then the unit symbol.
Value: 25 km/h
